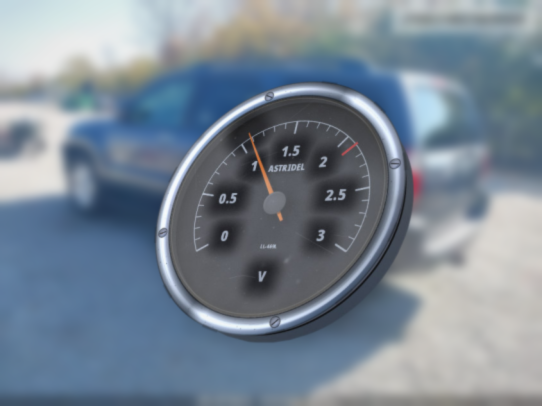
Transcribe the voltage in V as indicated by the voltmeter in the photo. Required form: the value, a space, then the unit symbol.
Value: 1.1 V
